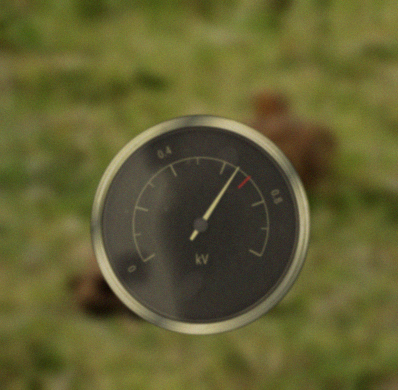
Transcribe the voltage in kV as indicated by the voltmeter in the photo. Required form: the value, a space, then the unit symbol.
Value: 0.65 kV
